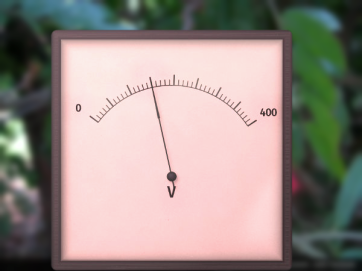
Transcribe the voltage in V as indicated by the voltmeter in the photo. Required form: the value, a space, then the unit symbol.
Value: 150 V
